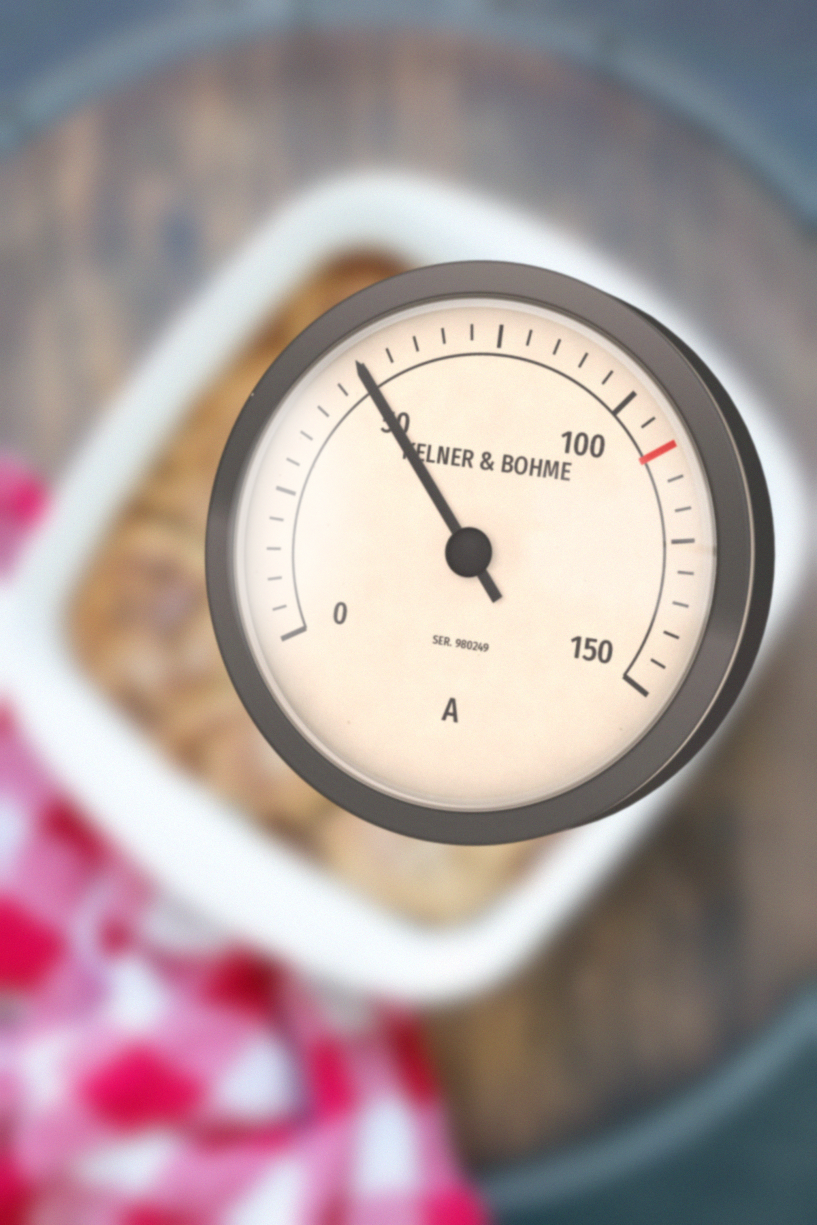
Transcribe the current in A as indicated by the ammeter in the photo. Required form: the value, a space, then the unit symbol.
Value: 50 A
